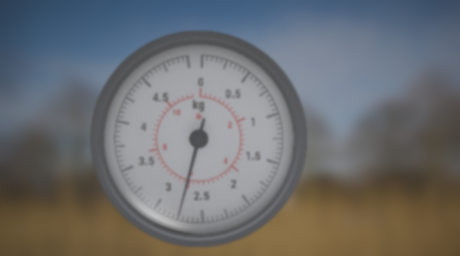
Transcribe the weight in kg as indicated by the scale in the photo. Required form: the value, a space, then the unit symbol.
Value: 2.75 kg
